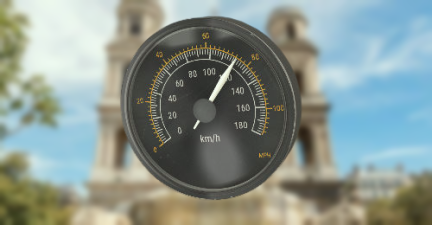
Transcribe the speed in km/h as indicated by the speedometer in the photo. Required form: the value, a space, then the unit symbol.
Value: 120 km/h
